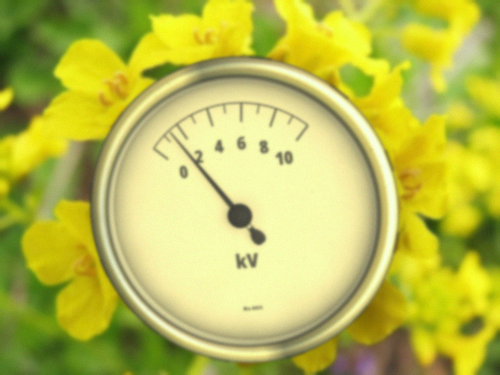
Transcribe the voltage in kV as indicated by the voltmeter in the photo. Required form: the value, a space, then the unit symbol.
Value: 1.5 kV
